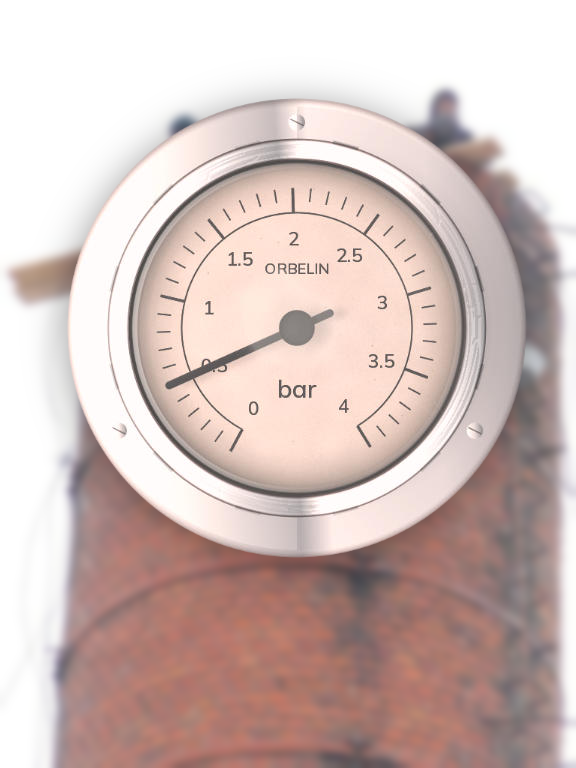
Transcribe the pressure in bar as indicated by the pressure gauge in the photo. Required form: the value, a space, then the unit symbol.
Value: 0.5 bar
